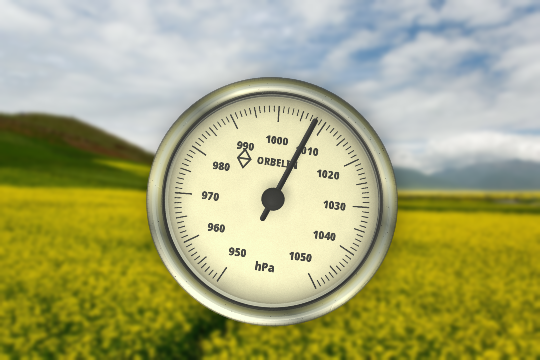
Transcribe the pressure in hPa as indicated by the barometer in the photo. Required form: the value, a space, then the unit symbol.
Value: 1008 hPa
